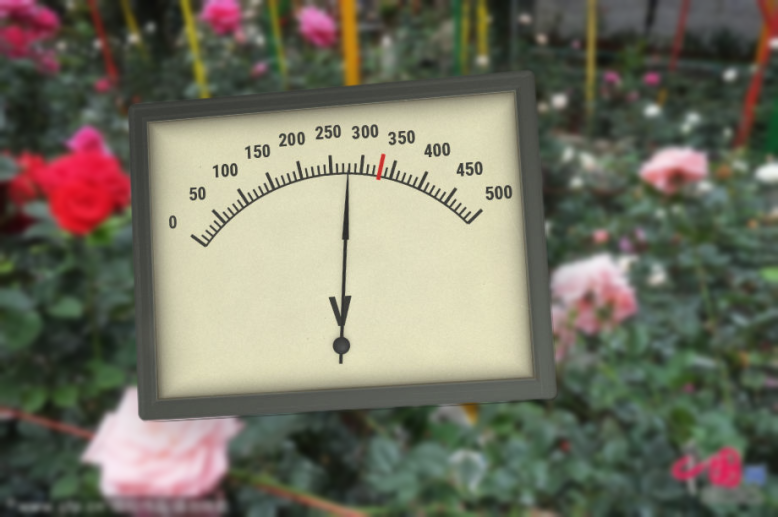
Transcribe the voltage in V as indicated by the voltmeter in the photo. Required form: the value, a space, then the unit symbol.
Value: 280 V
